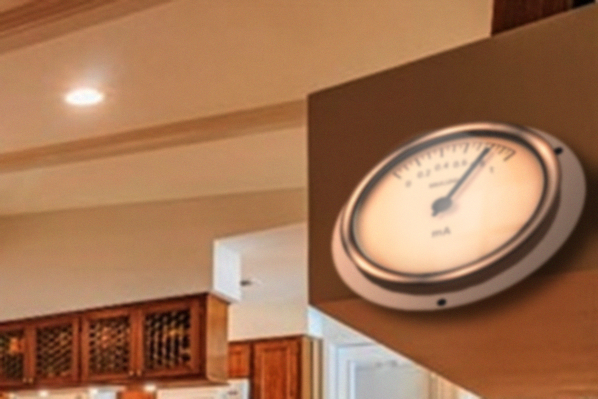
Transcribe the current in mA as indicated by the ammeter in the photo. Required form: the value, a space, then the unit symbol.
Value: 0.8 mA
